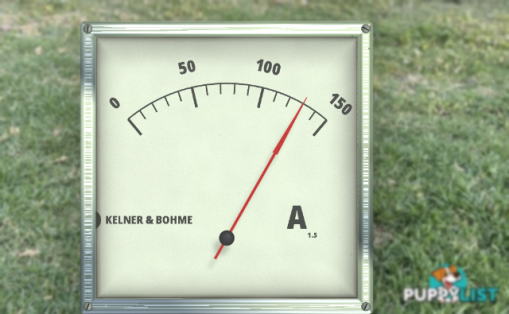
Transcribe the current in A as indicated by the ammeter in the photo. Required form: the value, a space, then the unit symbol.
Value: 130 A
